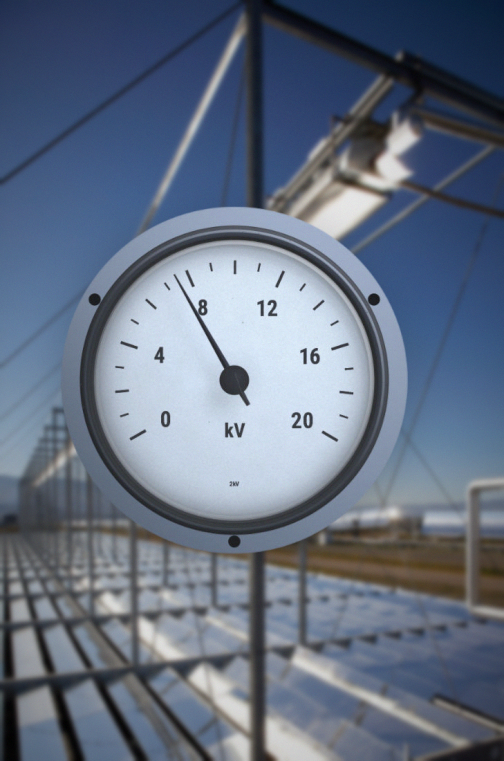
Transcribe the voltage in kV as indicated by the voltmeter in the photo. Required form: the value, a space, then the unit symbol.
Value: 7.5 kV
